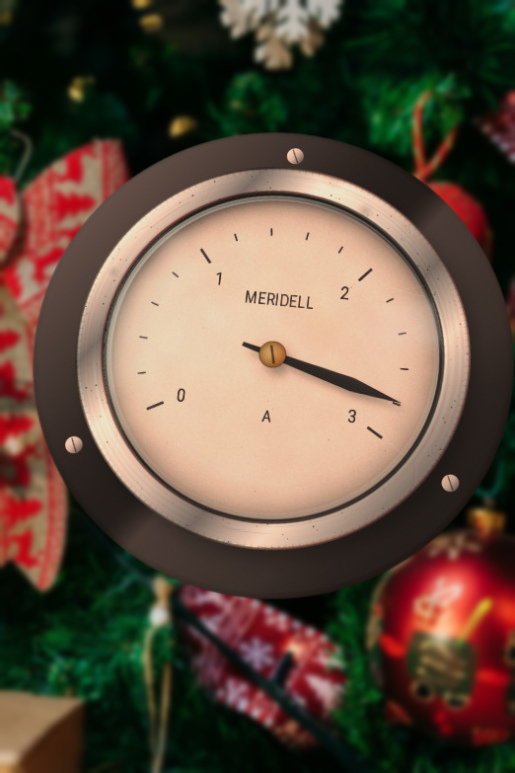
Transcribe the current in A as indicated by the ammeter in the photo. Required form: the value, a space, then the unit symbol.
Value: 2.8 A
